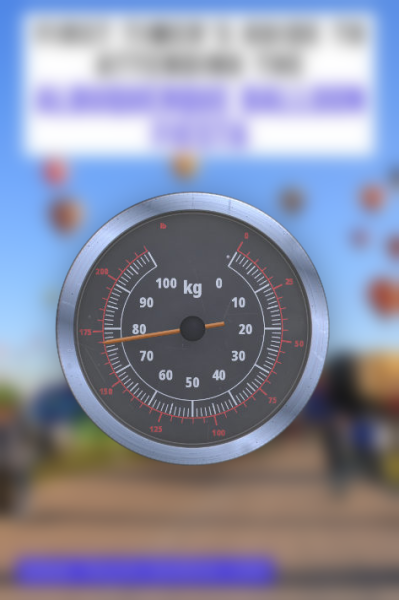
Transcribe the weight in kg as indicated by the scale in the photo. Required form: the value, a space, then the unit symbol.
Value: 77 kg
